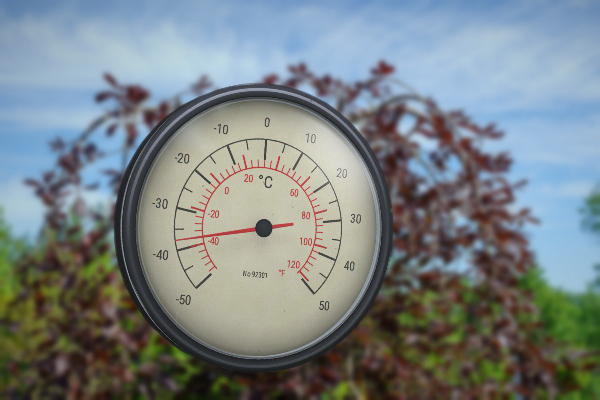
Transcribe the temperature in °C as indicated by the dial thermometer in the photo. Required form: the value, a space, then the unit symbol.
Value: -37.5 °C
